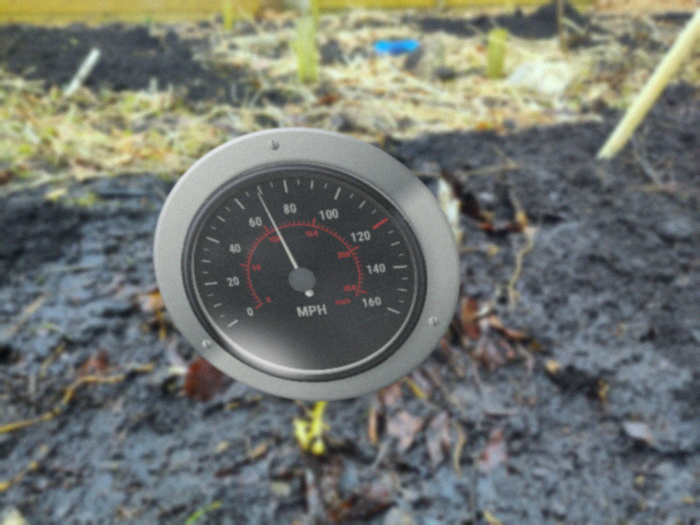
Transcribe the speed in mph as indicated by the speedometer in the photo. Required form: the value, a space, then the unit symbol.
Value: 70 mph
